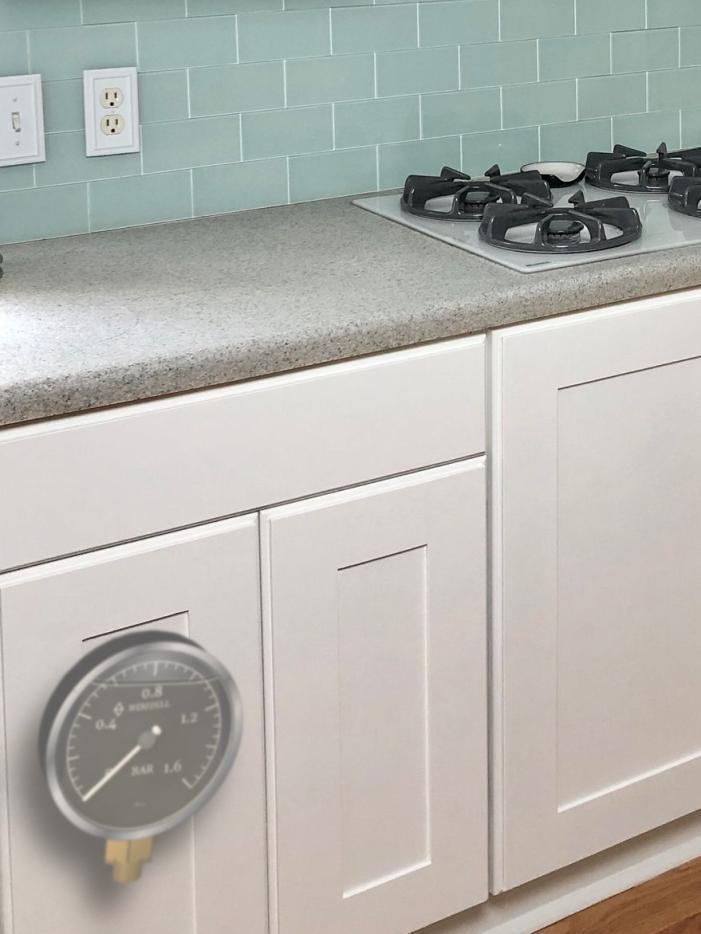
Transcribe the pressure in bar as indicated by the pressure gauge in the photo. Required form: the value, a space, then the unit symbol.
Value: 0 bar
